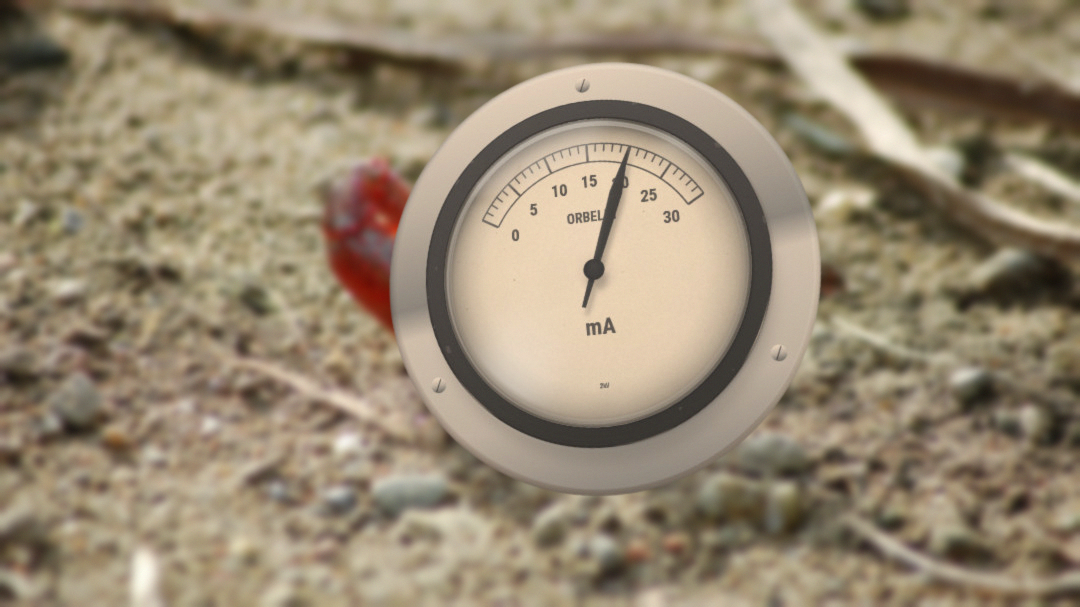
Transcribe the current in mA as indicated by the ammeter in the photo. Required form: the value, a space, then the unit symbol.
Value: 20 mA
